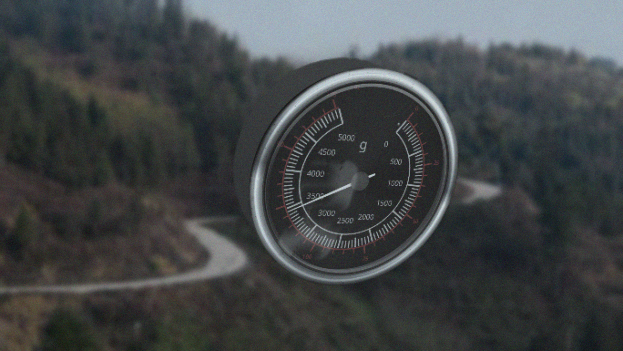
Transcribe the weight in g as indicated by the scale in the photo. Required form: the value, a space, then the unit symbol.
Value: 3500 g
